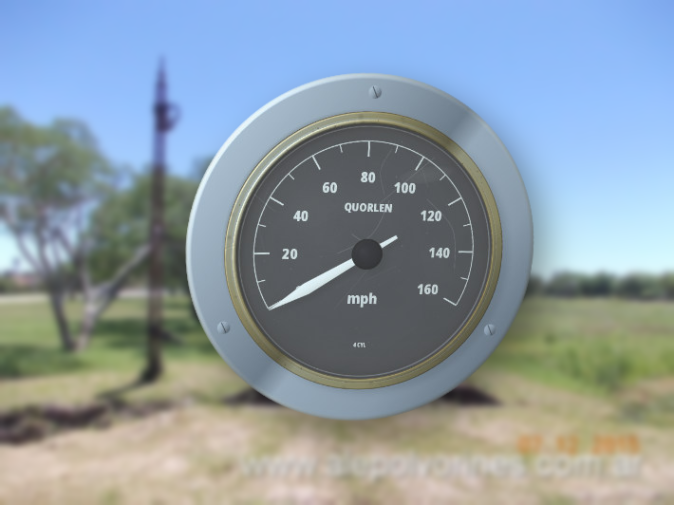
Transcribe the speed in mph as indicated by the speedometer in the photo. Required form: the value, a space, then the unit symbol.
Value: 0 mph
